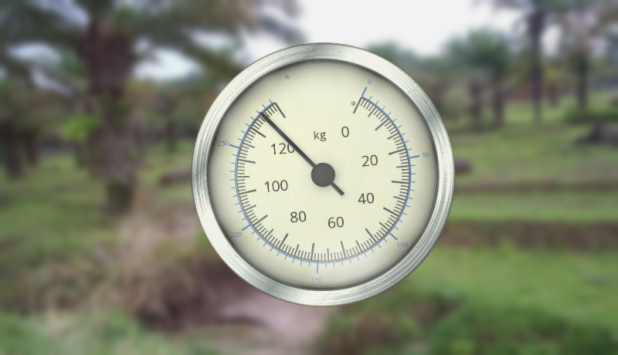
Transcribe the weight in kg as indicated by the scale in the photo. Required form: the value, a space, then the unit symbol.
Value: 125 kg
